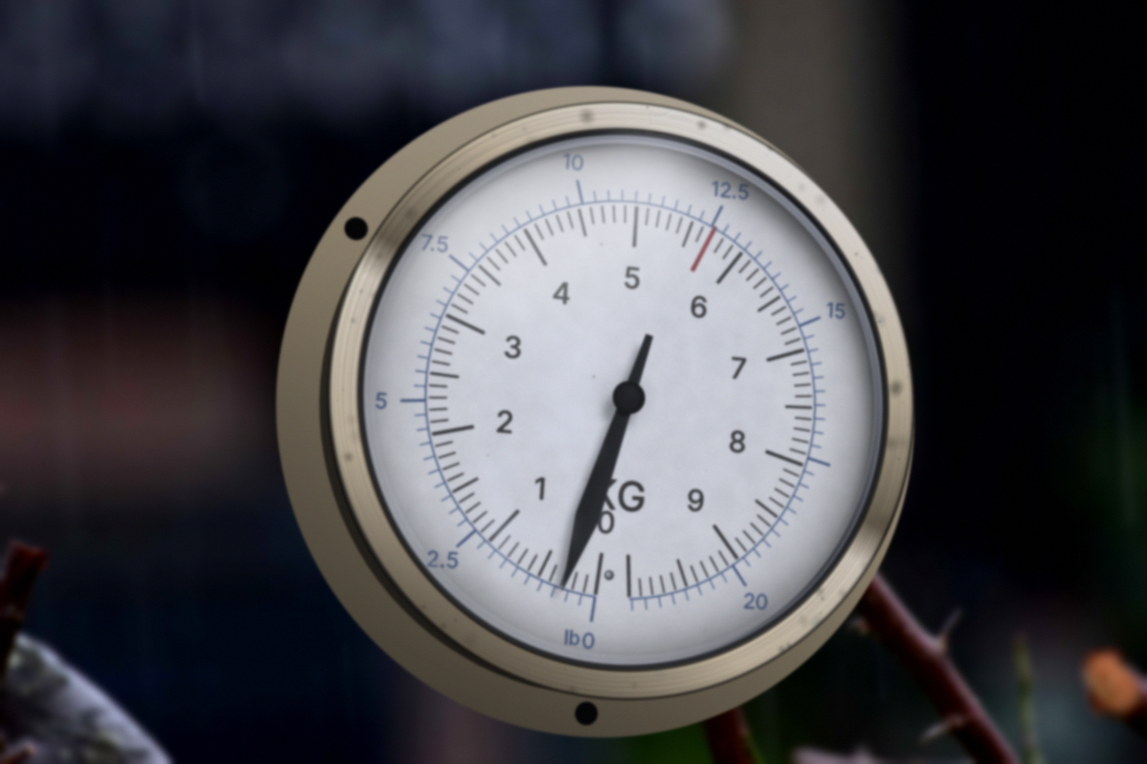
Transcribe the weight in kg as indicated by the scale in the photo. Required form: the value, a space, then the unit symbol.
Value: 0.3 kg
